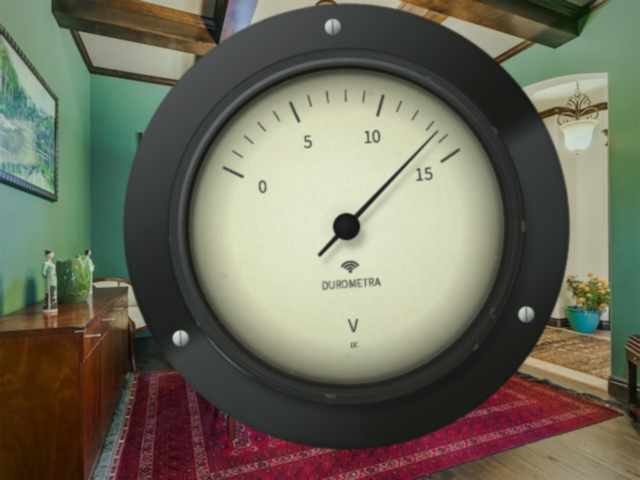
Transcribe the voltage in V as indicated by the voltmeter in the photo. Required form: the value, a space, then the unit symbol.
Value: 13.5 V
